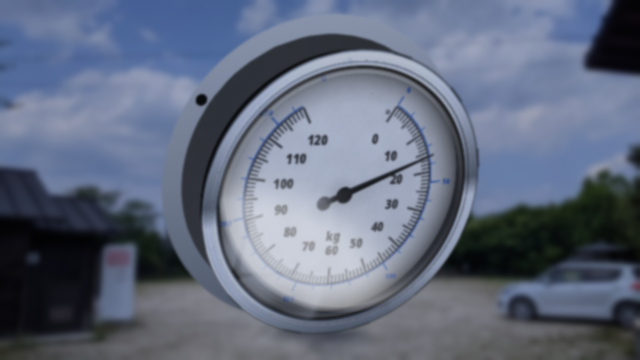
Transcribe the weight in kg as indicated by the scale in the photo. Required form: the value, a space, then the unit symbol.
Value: 15 kg
